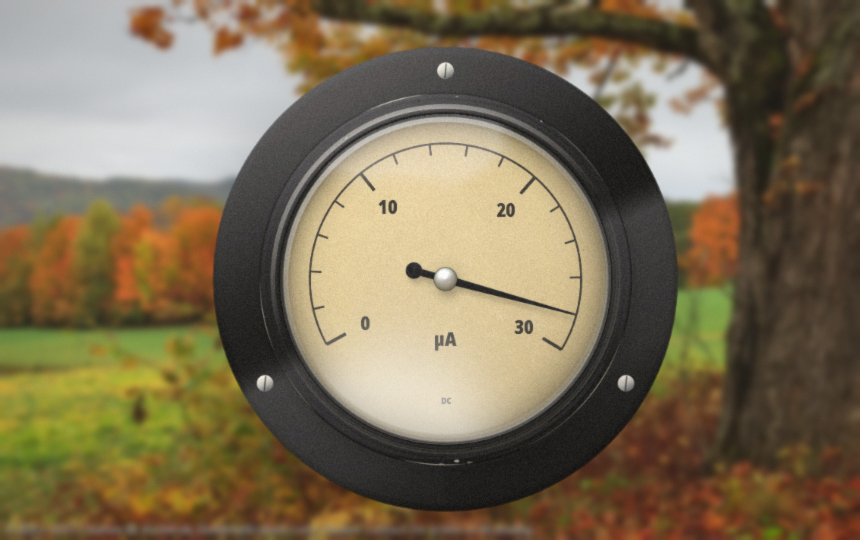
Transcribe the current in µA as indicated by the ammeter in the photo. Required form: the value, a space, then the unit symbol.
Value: 28 µA
